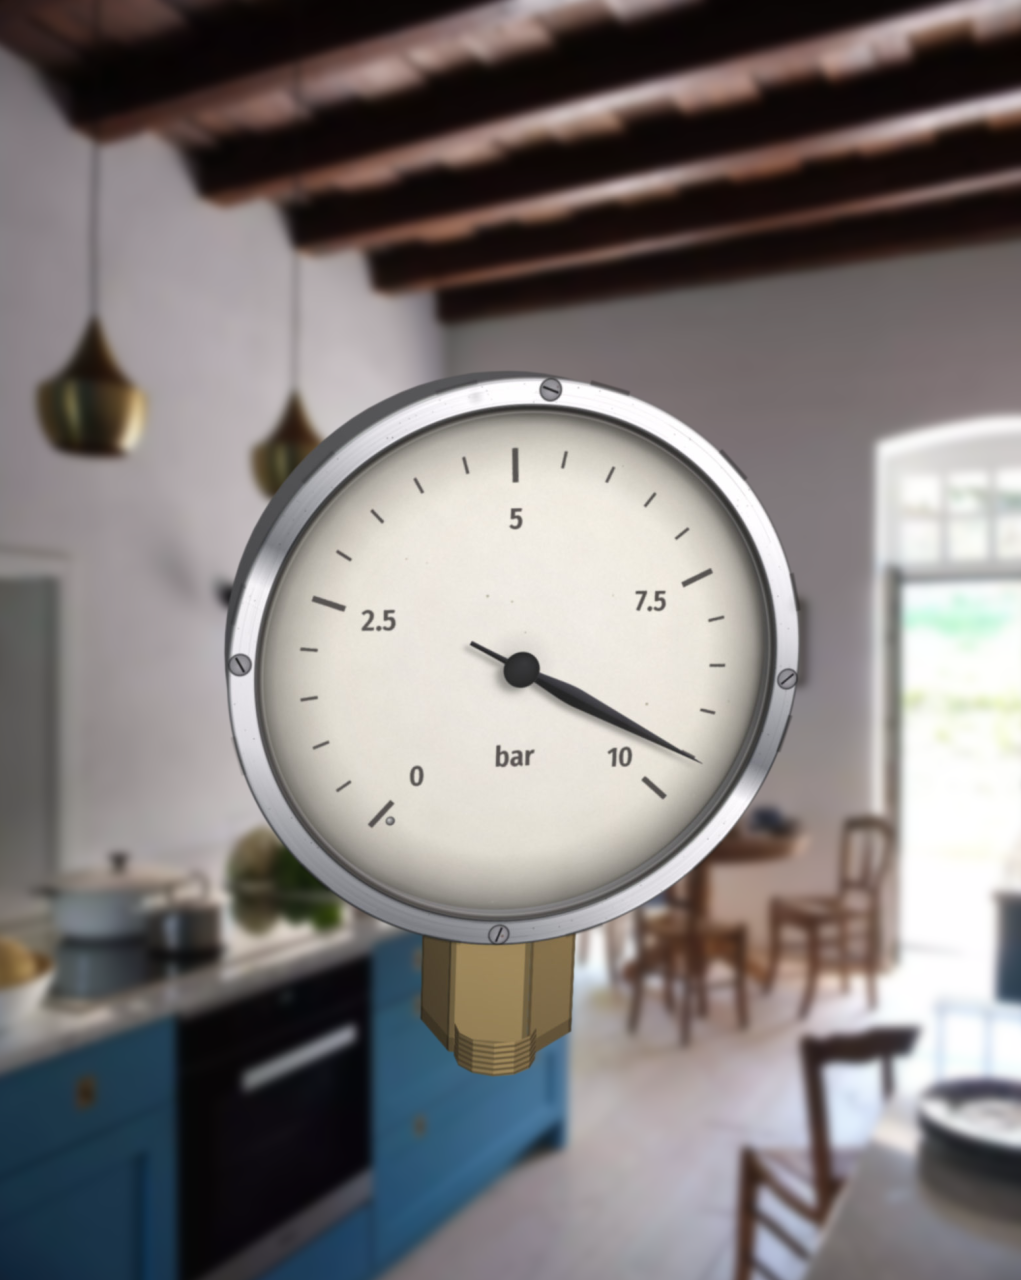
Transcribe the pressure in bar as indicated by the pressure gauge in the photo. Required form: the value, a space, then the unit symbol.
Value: 9.5 bar
